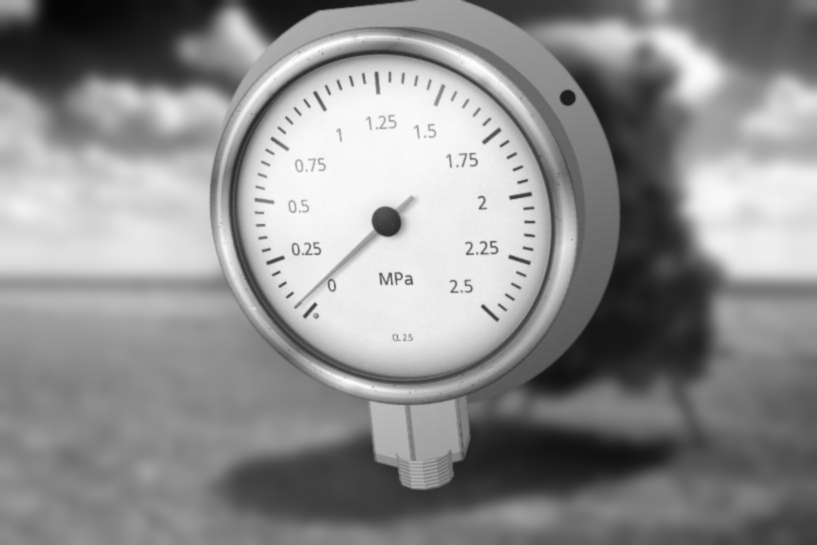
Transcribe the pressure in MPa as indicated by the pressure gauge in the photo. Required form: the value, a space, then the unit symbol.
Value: 0.05 MPa
